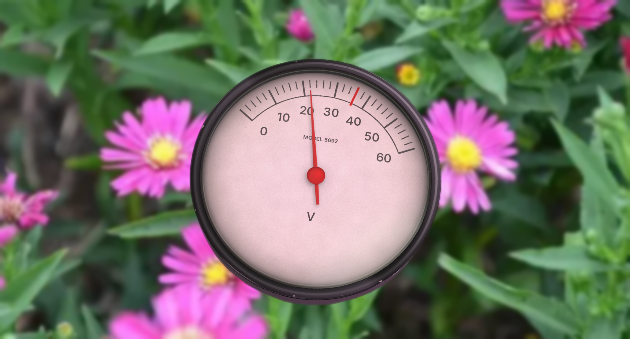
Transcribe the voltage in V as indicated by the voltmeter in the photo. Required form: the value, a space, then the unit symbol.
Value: 22 V
